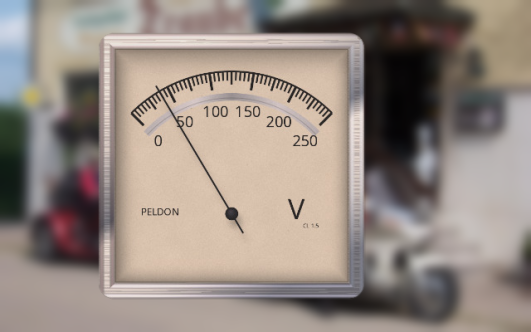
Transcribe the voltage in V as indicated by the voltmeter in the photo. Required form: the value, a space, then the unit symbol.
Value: 40 V
